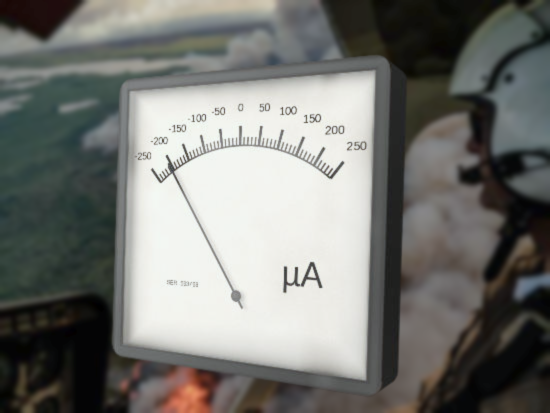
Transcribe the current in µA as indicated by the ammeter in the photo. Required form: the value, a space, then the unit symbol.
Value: -200 µA
